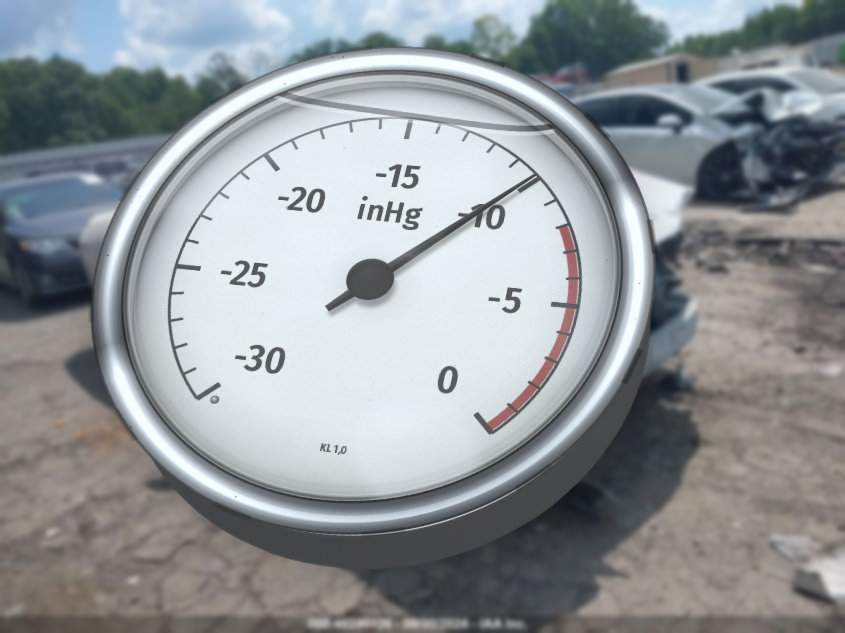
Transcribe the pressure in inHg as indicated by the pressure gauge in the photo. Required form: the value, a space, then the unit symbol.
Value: -10 inHg
